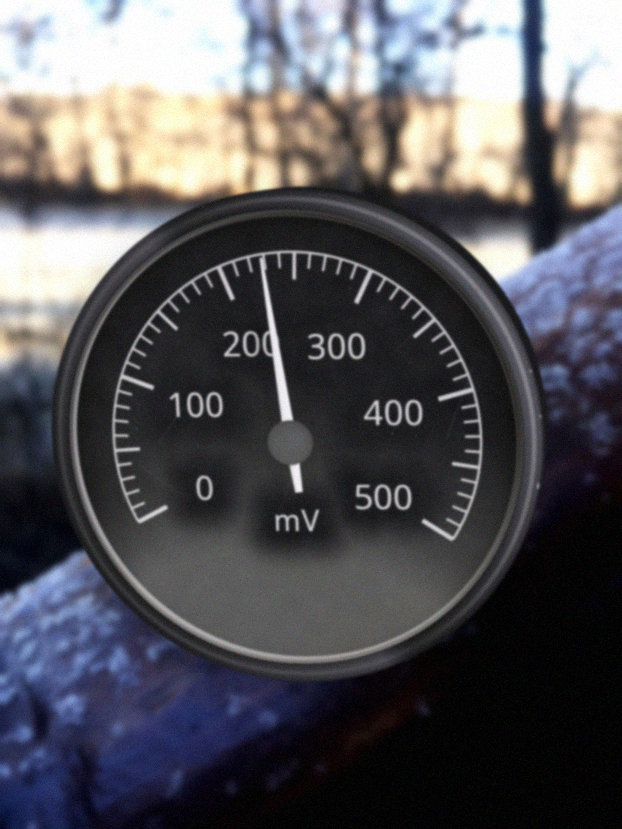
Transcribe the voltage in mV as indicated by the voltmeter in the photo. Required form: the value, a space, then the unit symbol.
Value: 230 mV
